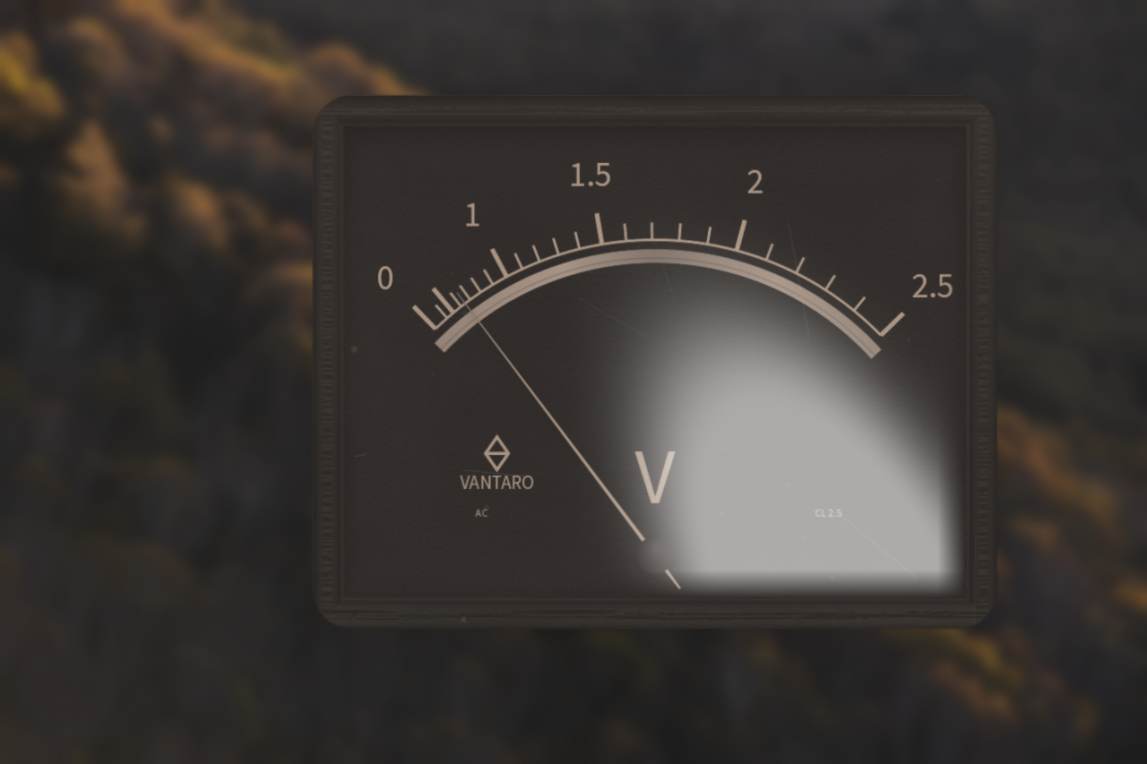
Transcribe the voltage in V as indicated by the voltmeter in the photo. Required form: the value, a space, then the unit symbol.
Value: 0.65 V
